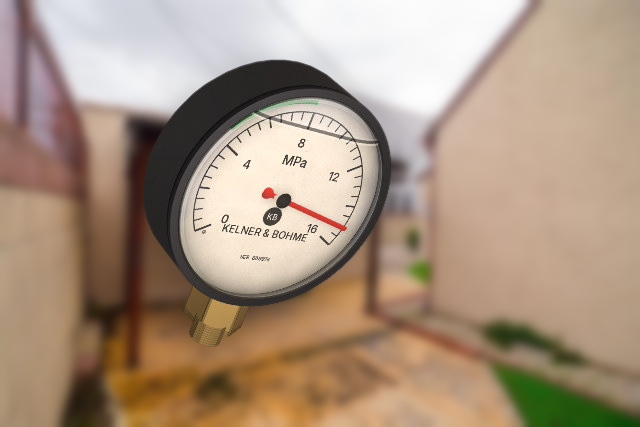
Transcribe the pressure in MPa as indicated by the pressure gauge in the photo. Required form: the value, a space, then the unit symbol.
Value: 15 MPa
